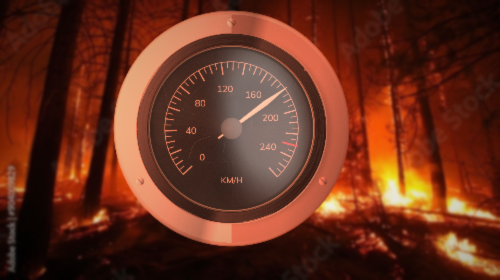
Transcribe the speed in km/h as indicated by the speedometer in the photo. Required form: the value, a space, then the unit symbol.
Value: 180 km/h
